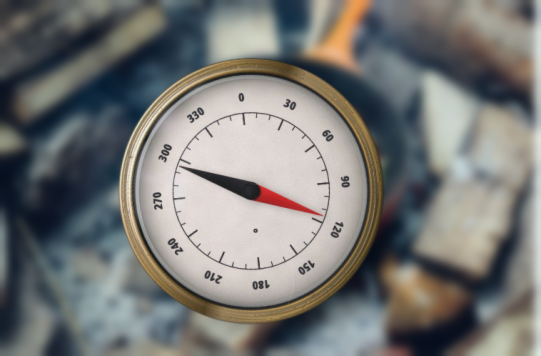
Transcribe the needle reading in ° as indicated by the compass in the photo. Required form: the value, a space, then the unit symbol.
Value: 115 °
